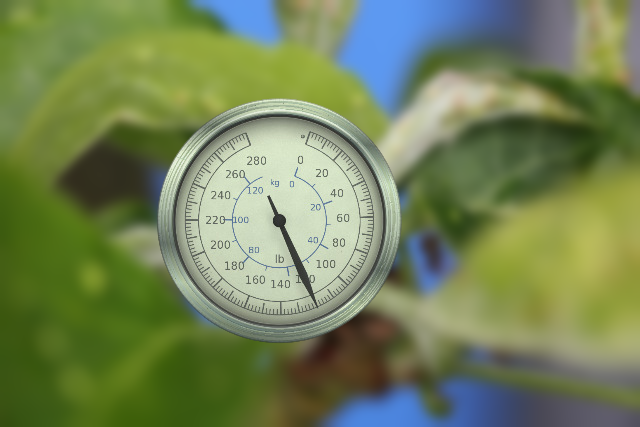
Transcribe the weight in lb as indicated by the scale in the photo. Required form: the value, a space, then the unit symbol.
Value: 120 lb
